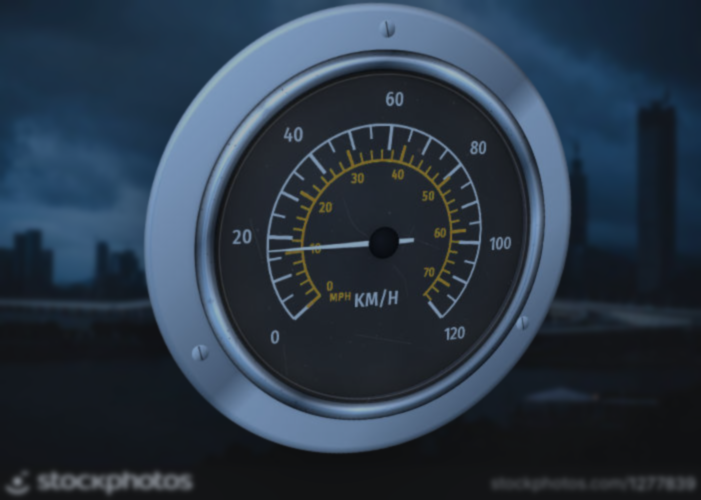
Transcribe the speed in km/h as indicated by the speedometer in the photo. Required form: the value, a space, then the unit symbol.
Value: 17.5 km/h
